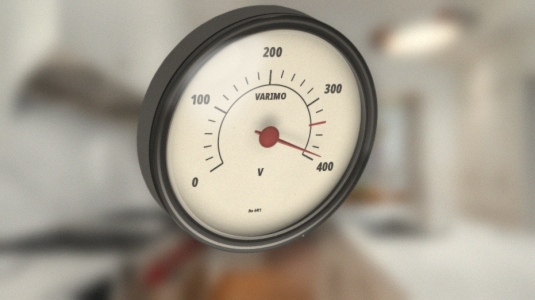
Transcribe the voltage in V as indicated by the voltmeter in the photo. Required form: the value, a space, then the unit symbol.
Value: 390 V
